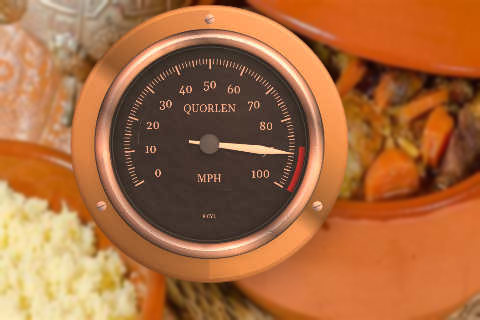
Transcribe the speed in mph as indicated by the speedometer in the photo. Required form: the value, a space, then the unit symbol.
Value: 90 mph
